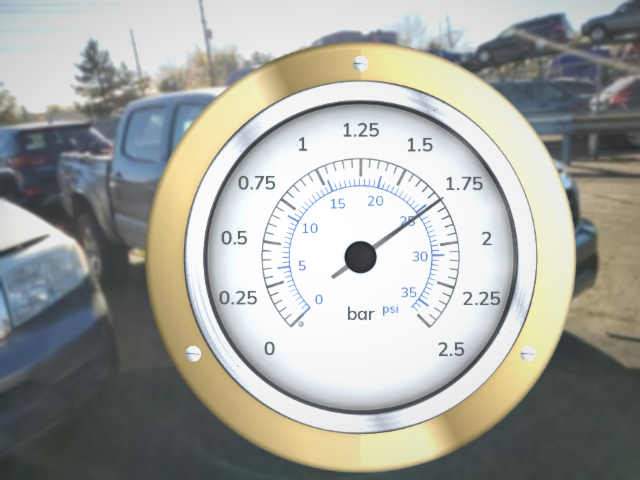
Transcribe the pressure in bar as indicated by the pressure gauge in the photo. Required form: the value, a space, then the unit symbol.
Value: 1.75 bar
